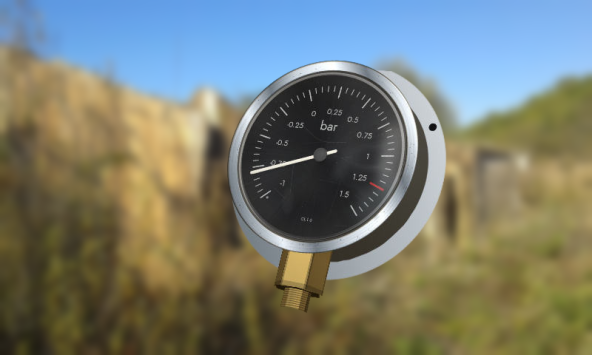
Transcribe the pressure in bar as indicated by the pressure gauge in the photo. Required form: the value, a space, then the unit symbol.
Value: -0.8 bar
